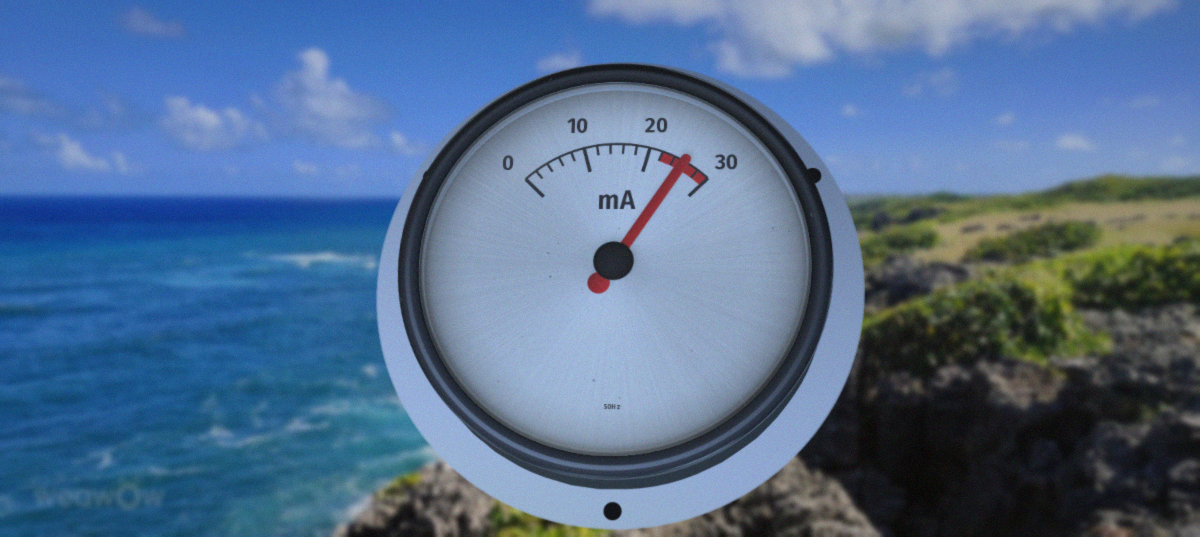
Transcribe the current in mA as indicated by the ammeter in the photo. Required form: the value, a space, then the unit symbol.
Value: 26 mA
